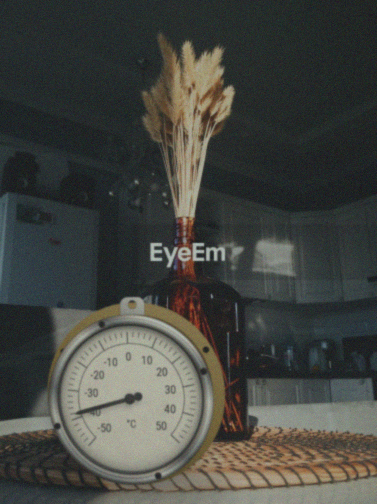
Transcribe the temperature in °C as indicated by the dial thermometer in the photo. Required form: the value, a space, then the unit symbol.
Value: -38 °C
